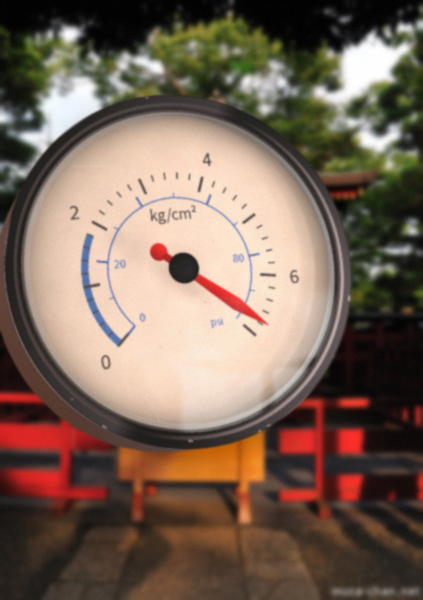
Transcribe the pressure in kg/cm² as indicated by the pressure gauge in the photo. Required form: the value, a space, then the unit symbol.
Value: 6.8 kg/cm²
